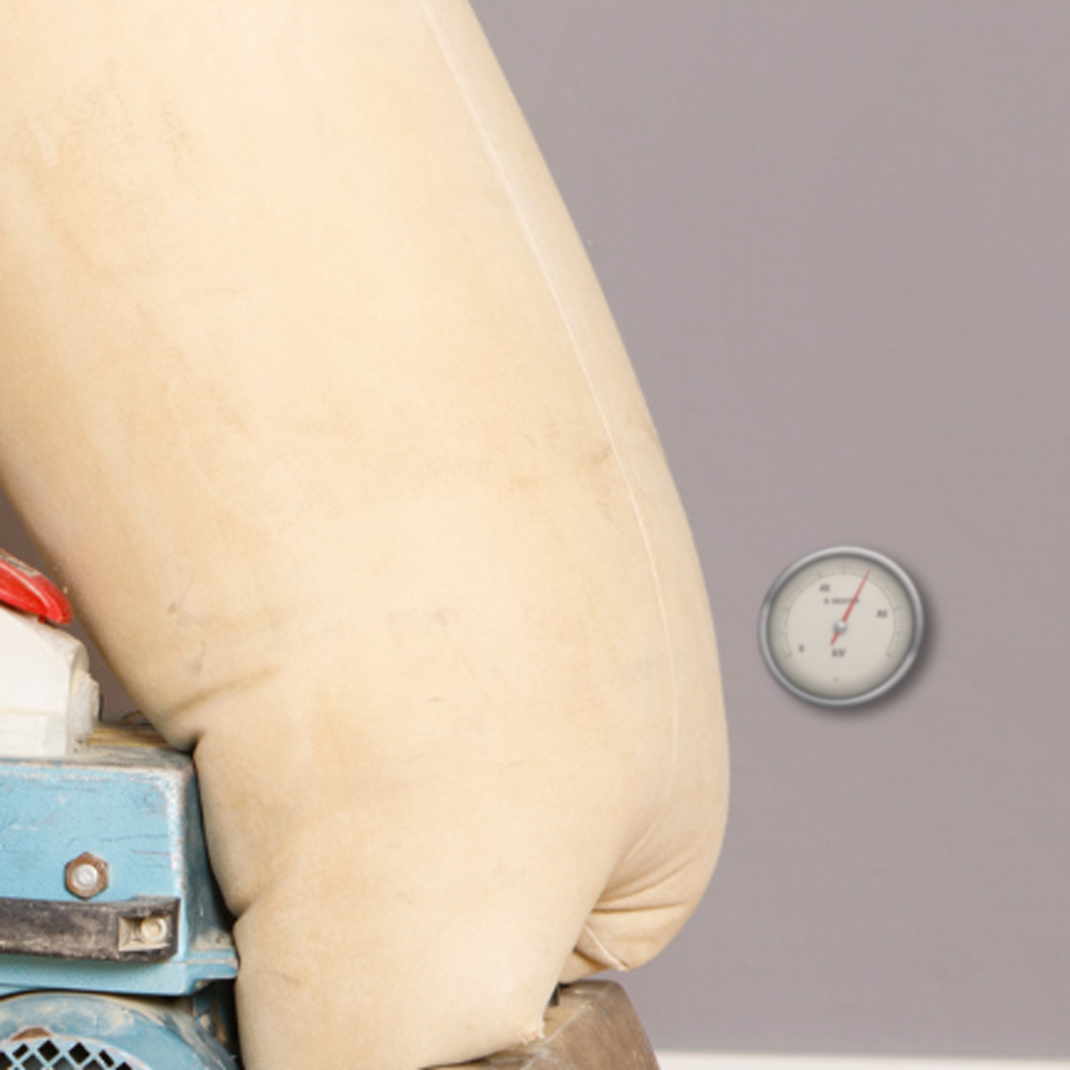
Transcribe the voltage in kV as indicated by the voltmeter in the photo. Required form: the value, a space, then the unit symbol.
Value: 60 kV
